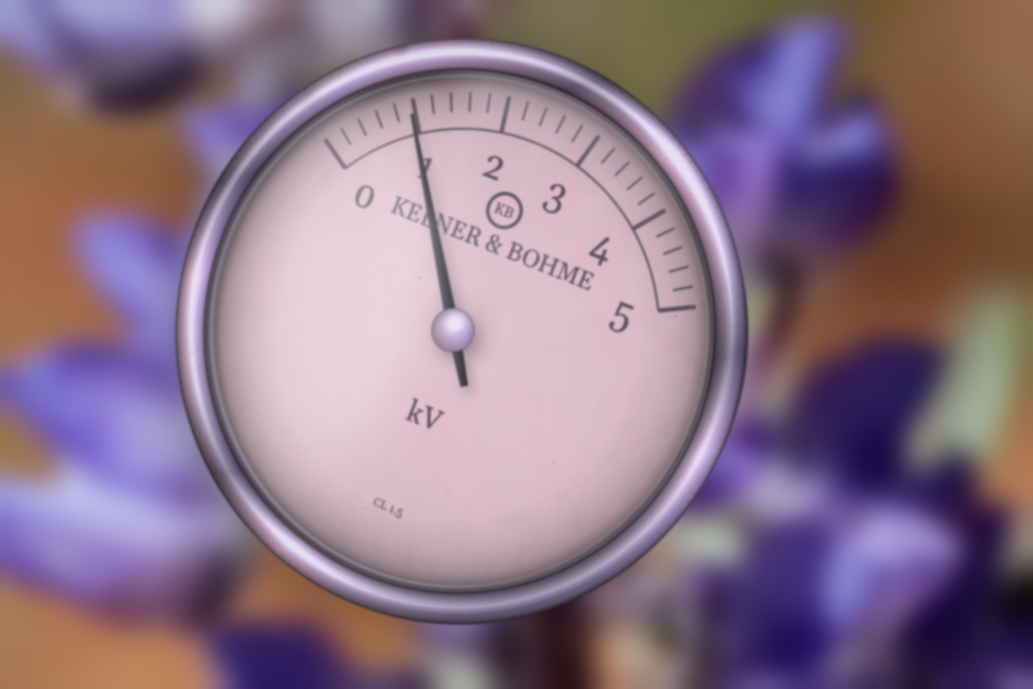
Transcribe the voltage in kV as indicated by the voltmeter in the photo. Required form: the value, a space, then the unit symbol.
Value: 1 kV
